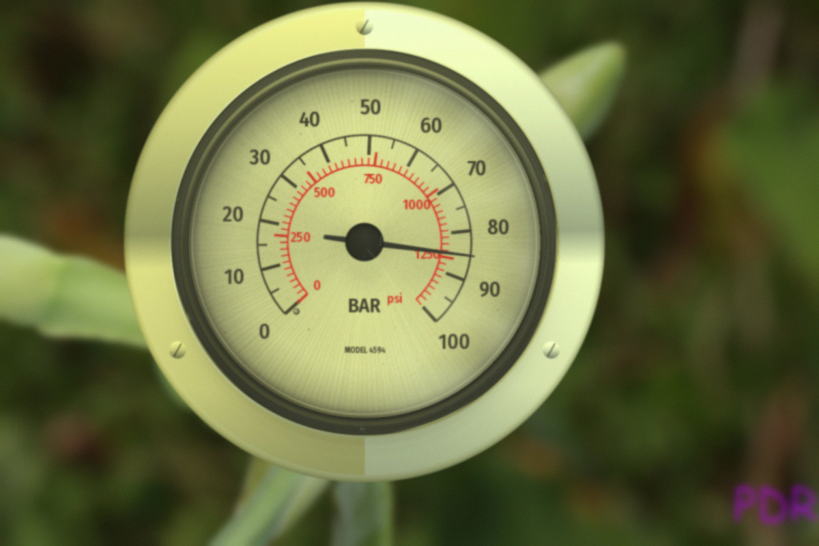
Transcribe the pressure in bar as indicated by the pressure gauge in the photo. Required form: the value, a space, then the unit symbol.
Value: 85 bar
